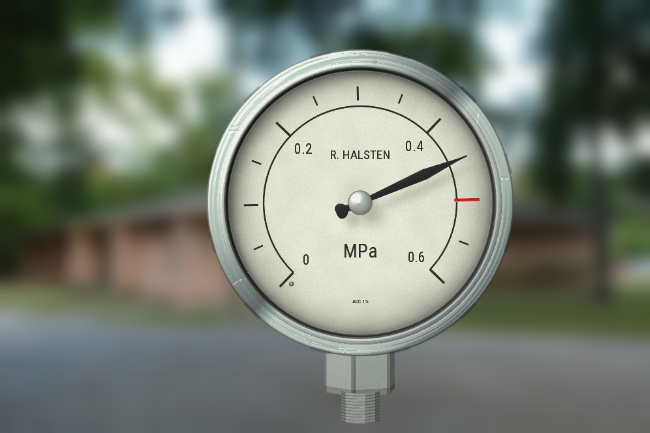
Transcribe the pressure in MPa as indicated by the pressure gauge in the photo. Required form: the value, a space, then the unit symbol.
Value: 0.45 MPa
